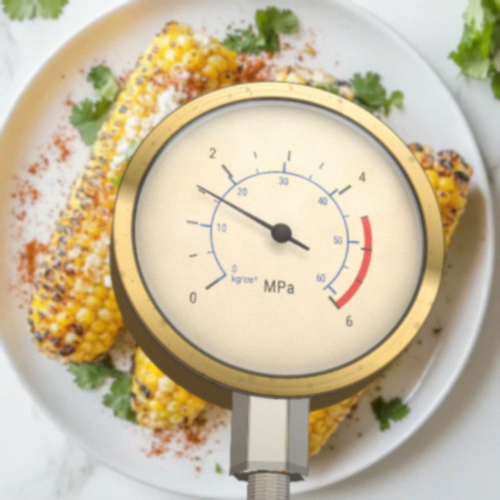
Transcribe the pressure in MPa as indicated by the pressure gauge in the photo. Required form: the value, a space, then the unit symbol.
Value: 1.5 MPa
